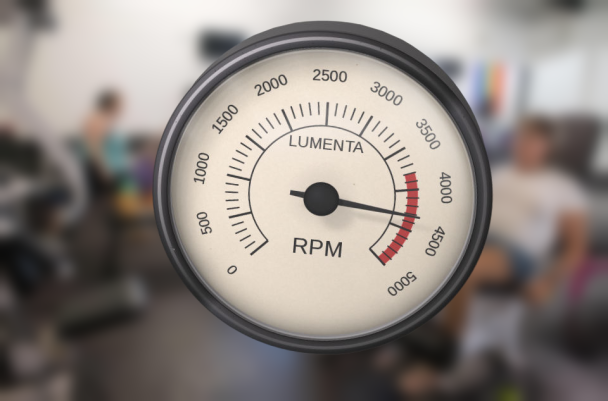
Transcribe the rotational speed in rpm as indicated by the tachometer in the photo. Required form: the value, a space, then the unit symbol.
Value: 4300 rpm
